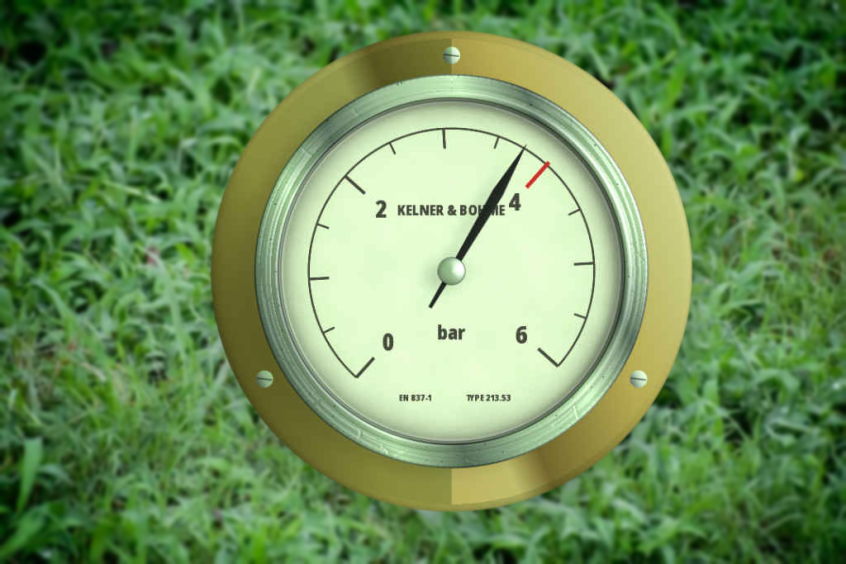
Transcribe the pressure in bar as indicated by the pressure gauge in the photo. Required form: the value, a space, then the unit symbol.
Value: 3.75 bar
